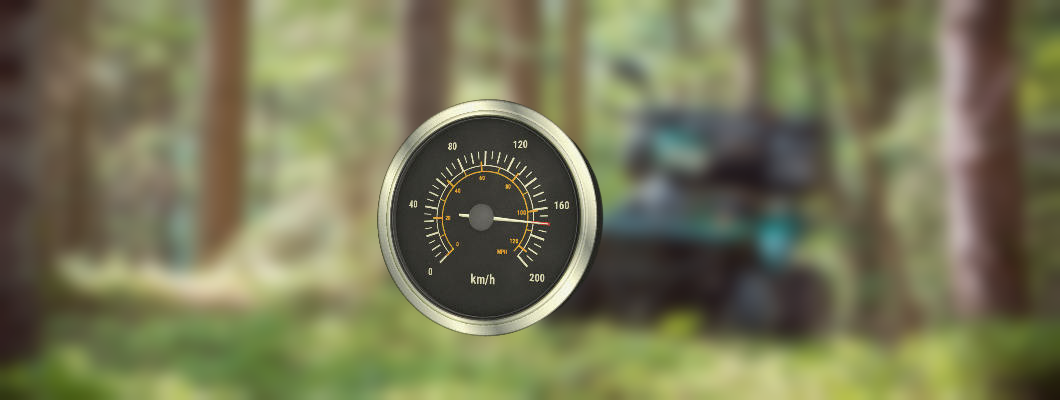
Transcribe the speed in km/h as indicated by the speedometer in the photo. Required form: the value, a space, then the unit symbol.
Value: 170 km/h
